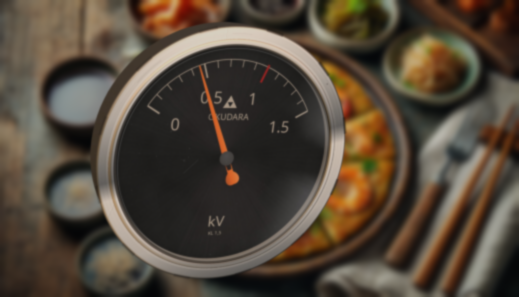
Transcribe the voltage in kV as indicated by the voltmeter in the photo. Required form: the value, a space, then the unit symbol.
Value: 0.45 kV
